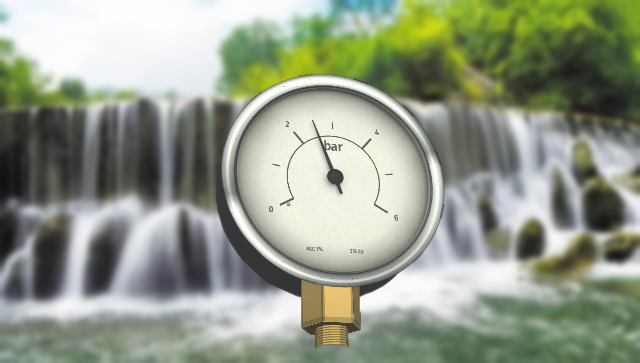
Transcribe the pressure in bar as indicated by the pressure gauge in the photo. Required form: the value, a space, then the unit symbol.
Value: 2.5 bar
